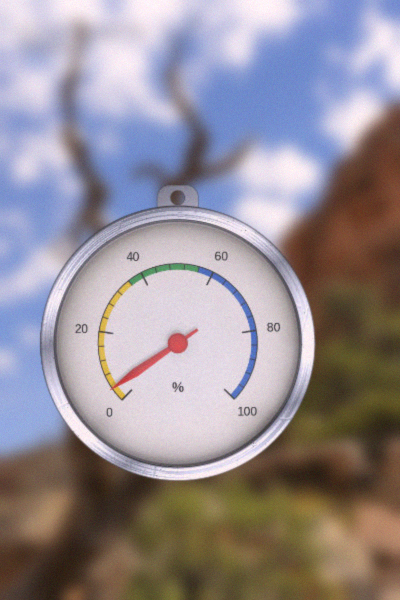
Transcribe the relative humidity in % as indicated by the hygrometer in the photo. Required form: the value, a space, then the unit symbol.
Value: 4 %
